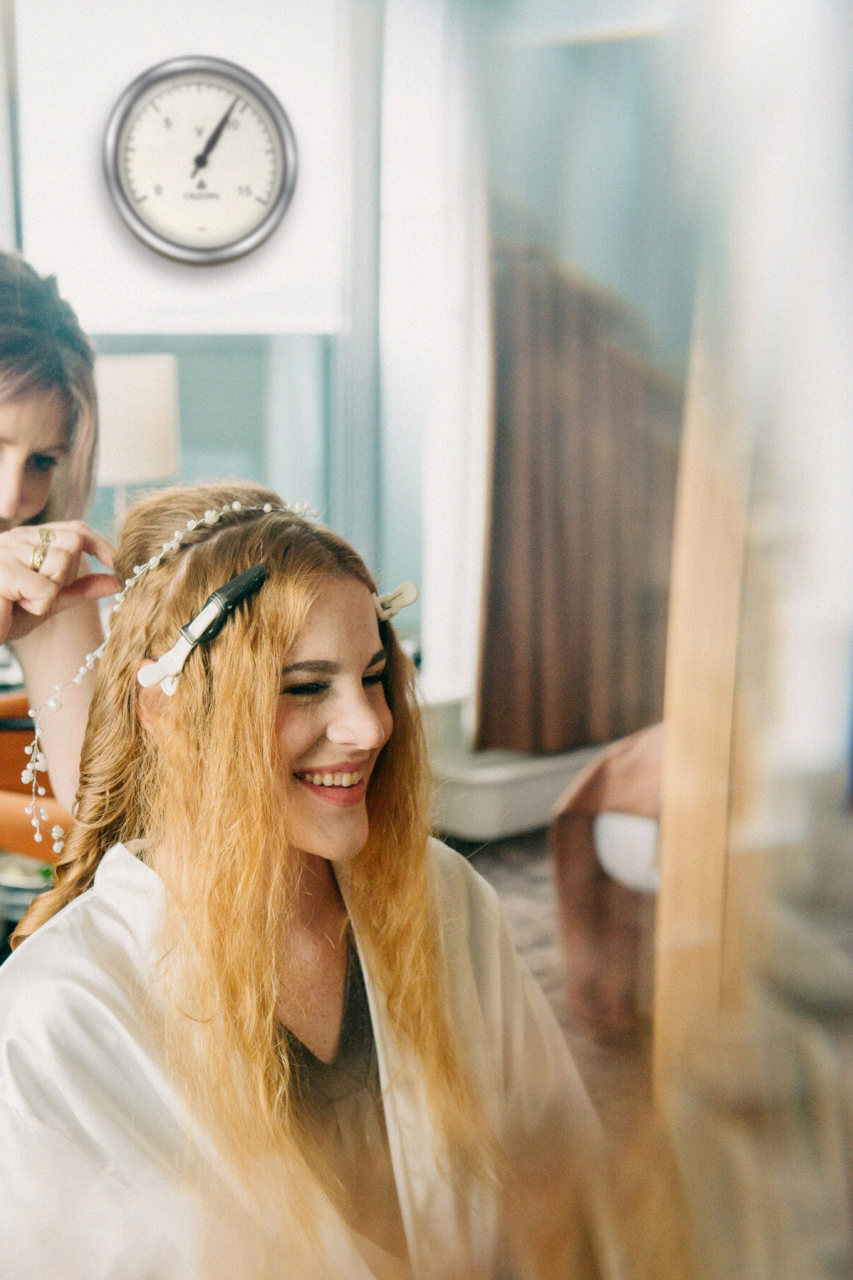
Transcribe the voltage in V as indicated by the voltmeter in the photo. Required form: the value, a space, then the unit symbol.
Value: 9.5 V
